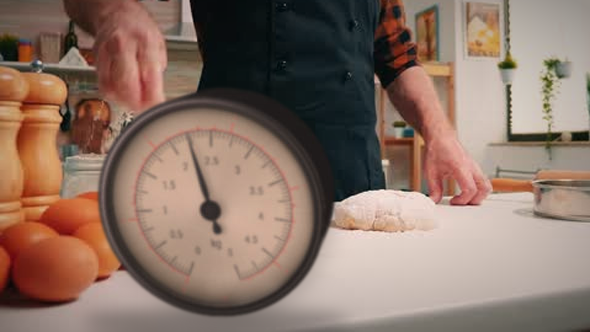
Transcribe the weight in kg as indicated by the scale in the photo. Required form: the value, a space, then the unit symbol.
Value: 2.25 kg
